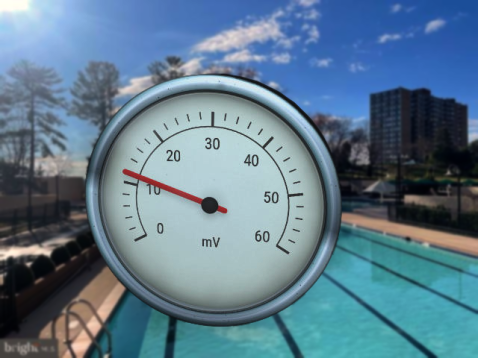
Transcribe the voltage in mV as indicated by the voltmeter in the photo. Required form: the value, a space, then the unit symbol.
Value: 12 mV
